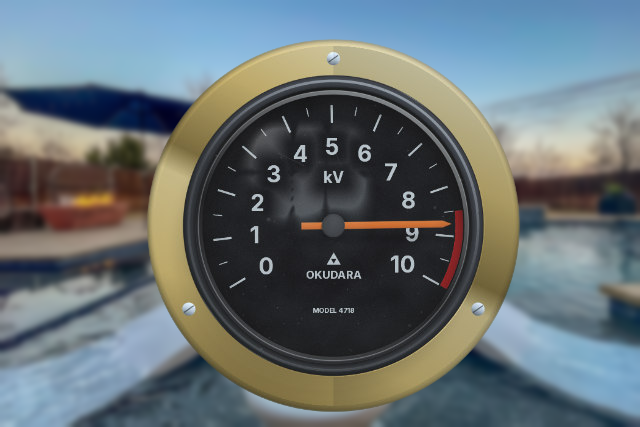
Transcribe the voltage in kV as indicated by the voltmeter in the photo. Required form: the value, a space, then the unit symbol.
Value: 8.75 kV
